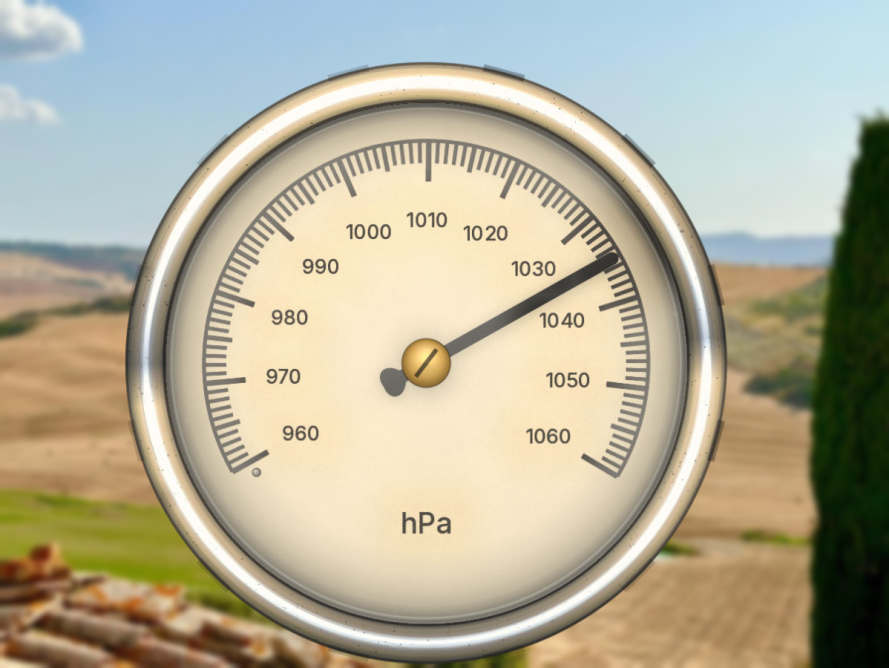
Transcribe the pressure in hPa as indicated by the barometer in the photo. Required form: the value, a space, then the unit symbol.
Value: 1035 hPa
